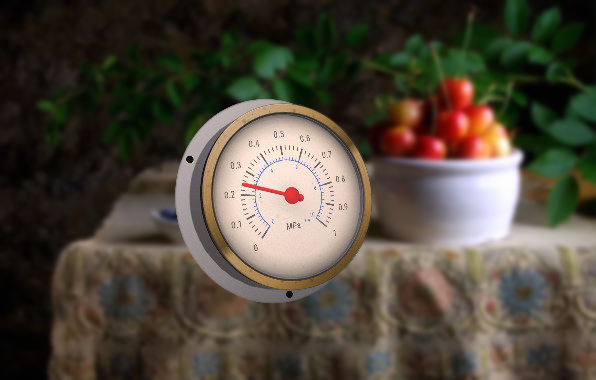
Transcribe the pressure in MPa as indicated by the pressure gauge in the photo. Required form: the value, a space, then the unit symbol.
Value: 0.24 MPa
